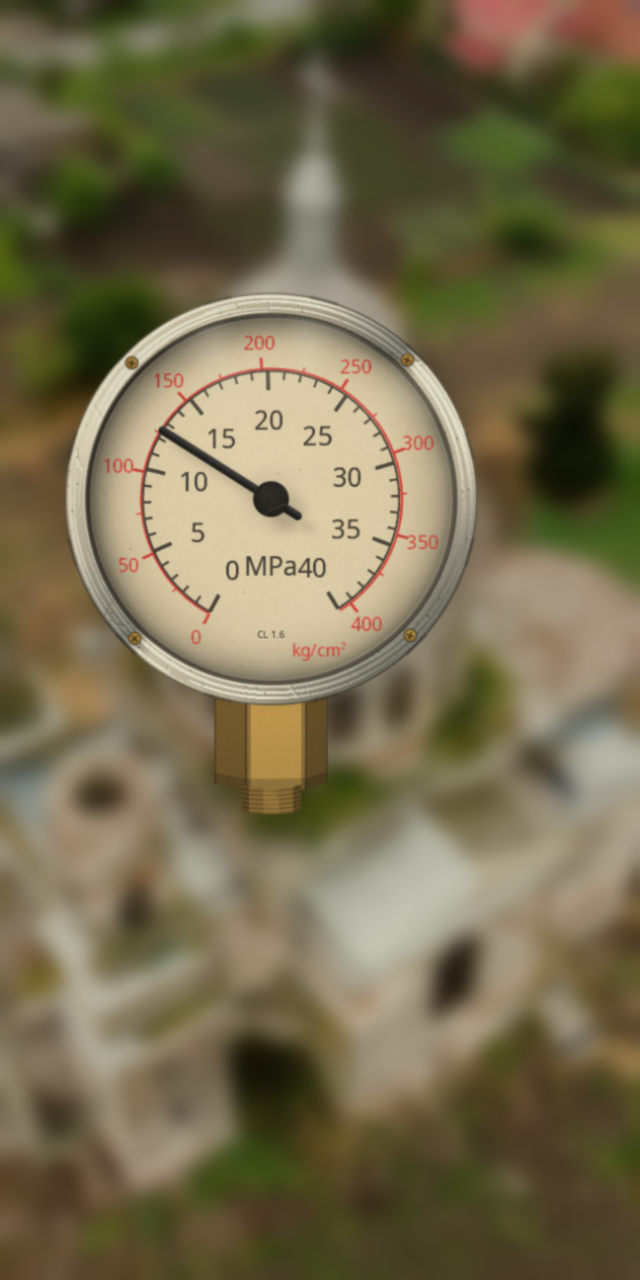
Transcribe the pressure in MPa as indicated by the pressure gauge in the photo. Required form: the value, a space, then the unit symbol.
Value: 12.5 MPa
